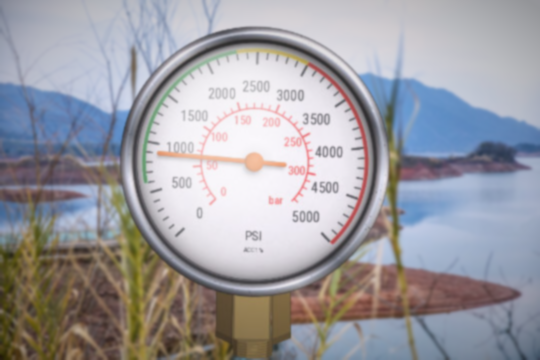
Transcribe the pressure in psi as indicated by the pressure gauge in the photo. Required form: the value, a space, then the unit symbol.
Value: 900 psi
